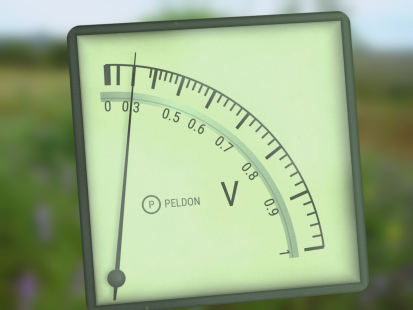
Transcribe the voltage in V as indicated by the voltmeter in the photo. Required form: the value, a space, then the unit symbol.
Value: 0.3 V
